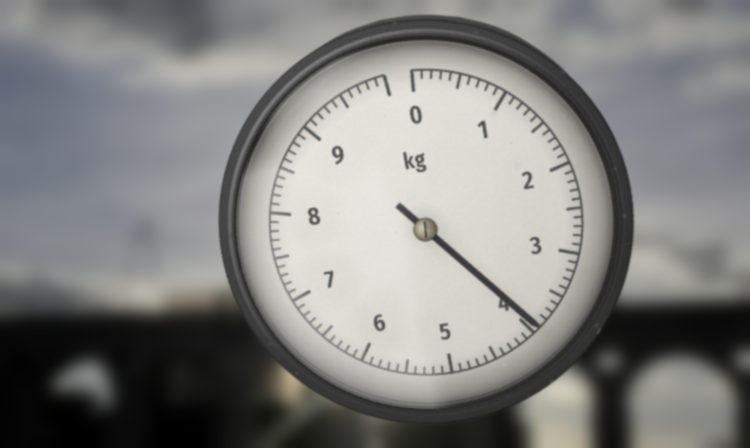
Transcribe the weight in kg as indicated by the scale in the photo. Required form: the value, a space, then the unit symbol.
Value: 3.9 kg
